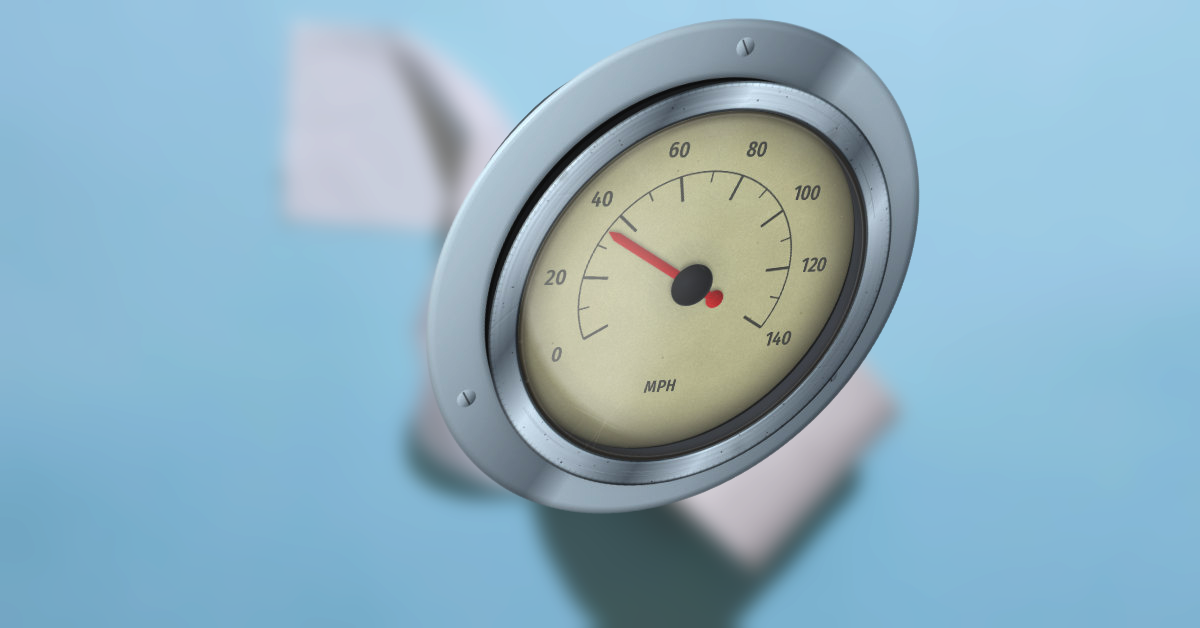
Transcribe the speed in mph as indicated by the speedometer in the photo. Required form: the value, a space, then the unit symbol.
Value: 35 mph
